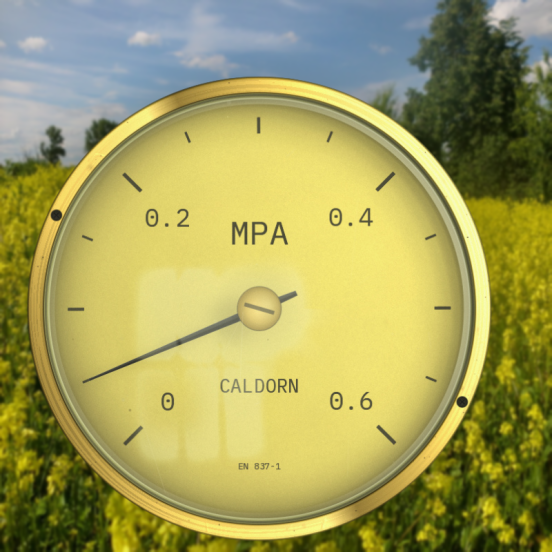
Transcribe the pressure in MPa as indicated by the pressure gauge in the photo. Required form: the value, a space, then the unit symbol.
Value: 0.05 MPa
